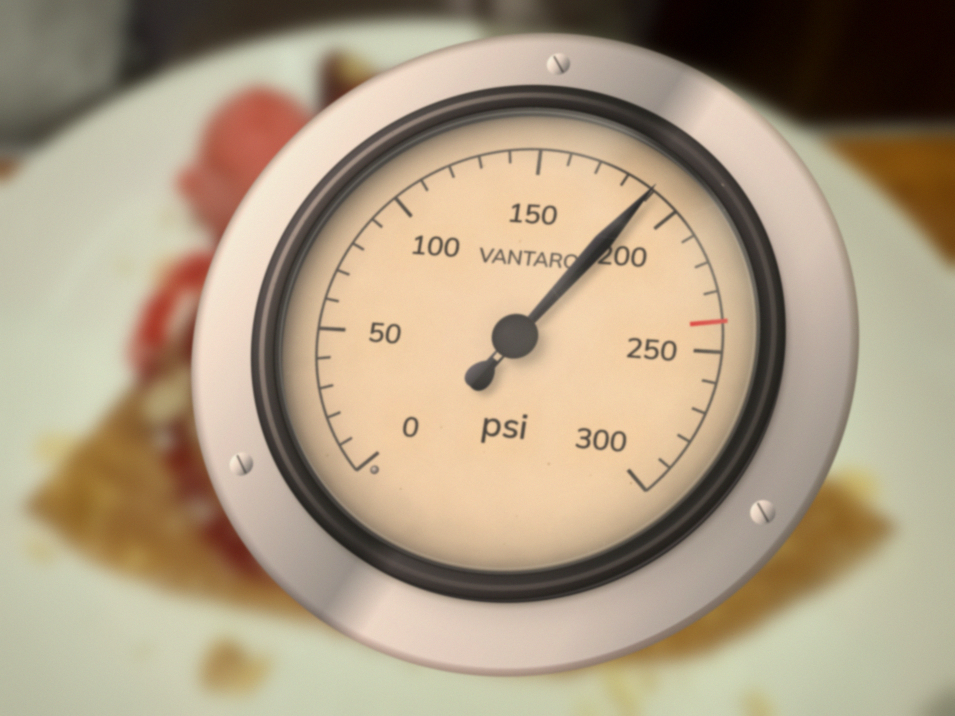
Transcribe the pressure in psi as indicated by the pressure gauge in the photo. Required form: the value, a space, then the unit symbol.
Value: 190 psi
